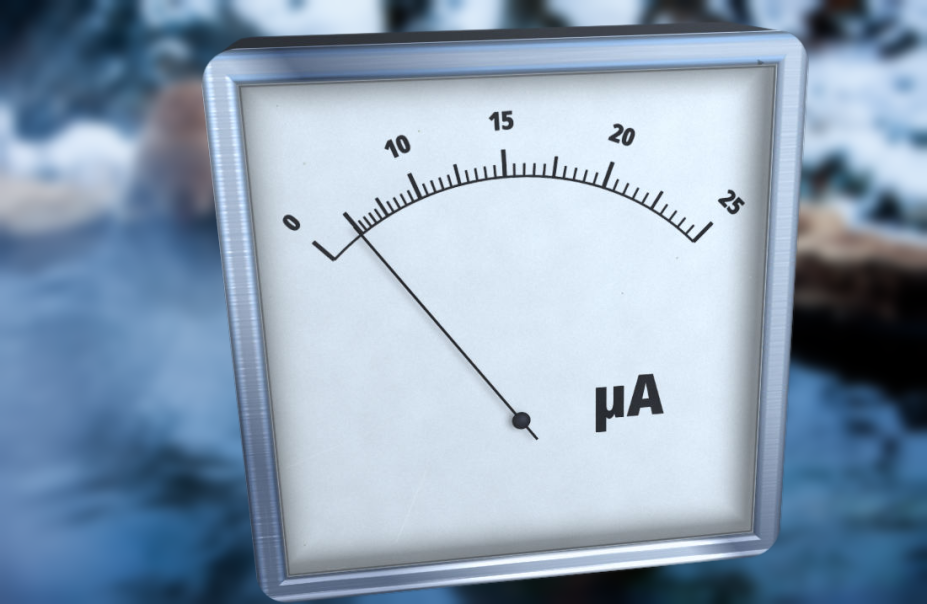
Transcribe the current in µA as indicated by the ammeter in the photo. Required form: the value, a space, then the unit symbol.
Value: 5 µA
